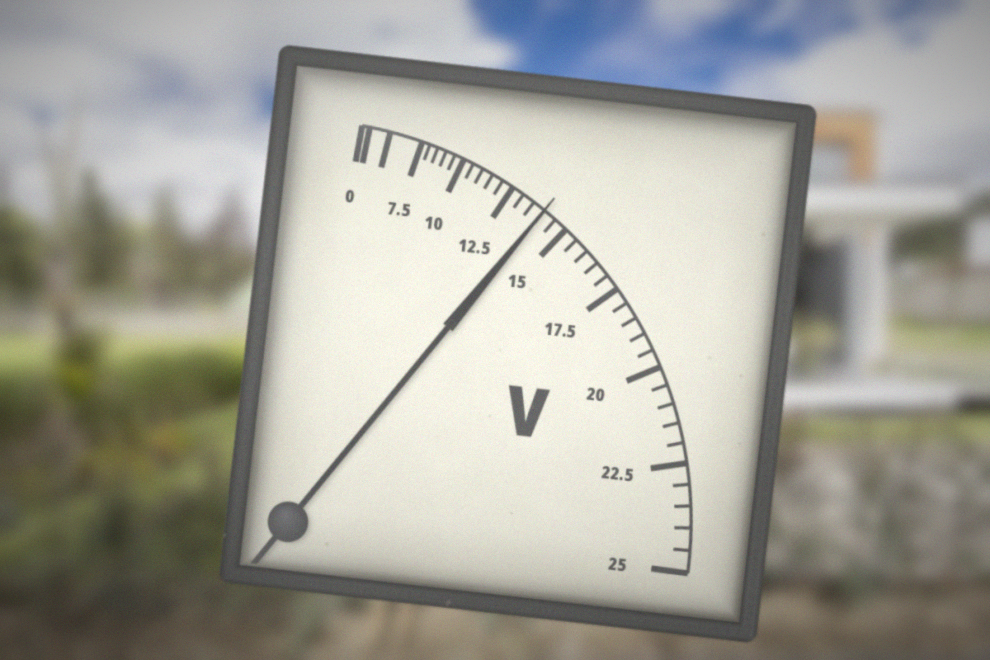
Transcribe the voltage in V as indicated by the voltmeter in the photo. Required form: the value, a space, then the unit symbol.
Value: 14 V
